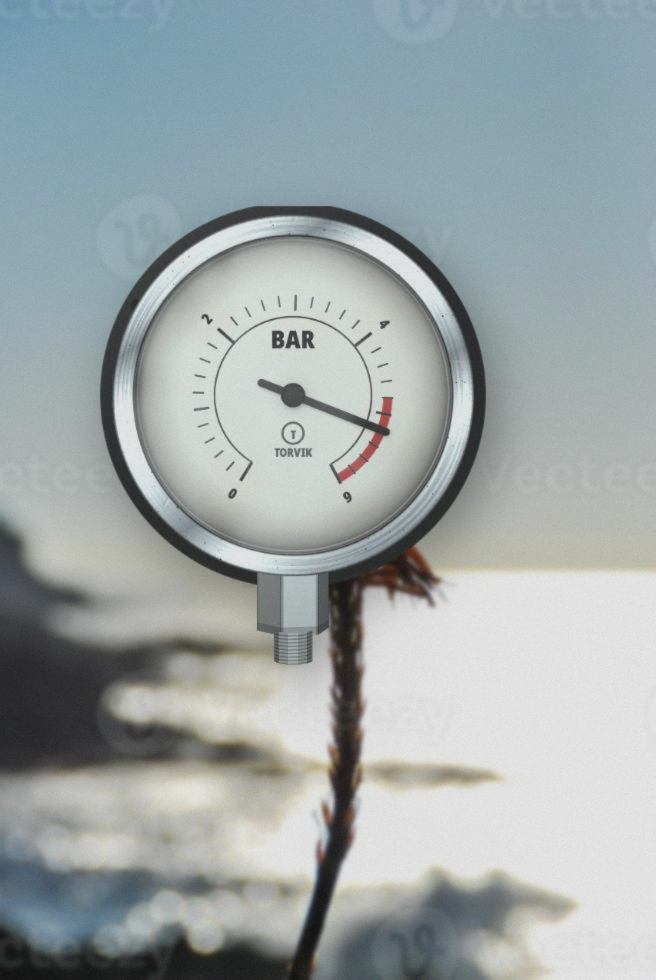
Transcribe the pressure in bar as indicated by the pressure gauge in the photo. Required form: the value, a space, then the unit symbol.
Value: 5.2 bar
